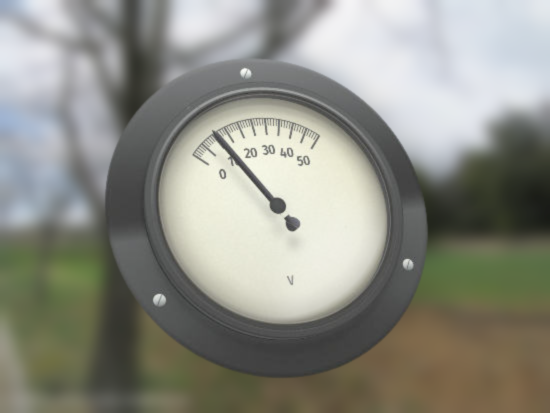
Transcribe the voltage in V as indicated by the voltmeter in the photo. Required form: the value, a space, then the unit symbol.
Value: 10 V
